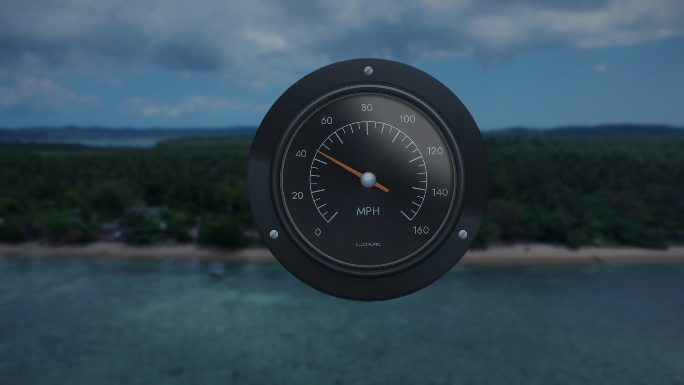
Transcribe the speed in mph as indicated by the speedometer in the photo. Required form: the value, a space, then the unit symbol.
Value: 45 mph
